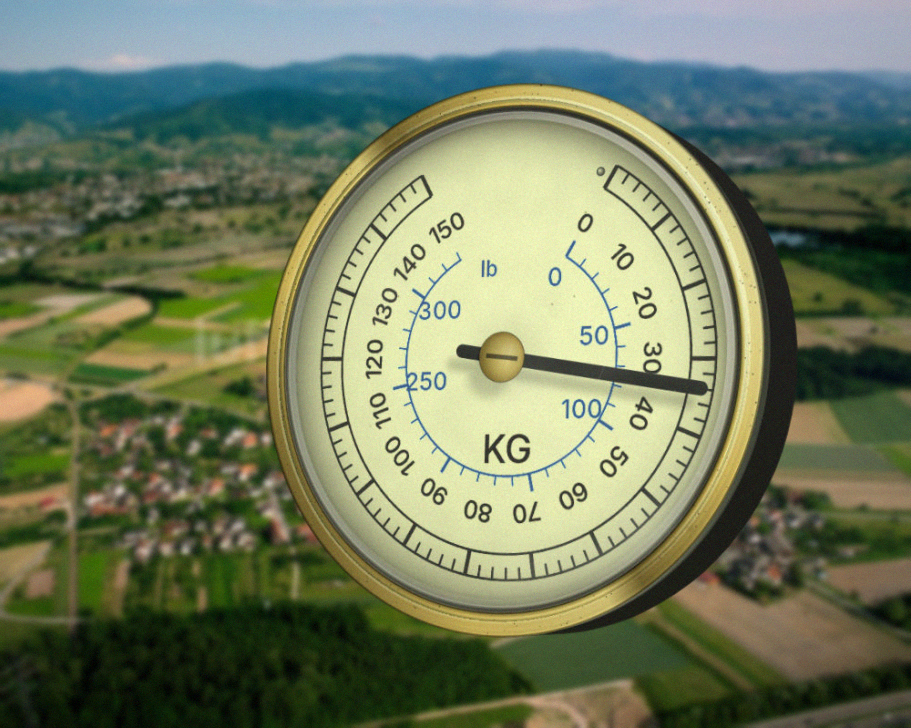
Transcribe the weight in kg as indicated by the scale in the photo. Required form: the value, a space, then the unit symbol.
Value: 34 kg
